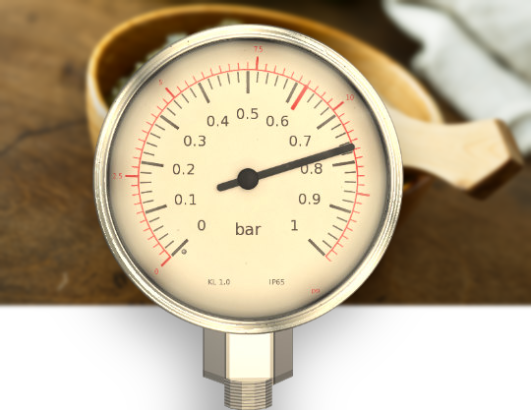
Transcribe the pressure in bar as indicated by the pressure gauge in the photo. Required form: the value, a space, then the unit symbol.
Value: 0.77 bar
